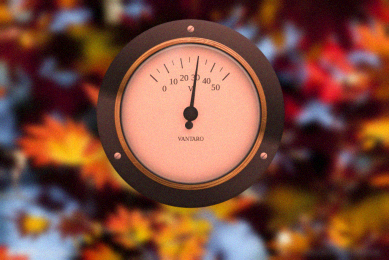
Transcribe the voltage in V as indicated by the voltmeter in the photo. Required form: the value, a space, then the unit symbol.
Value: 30 V
